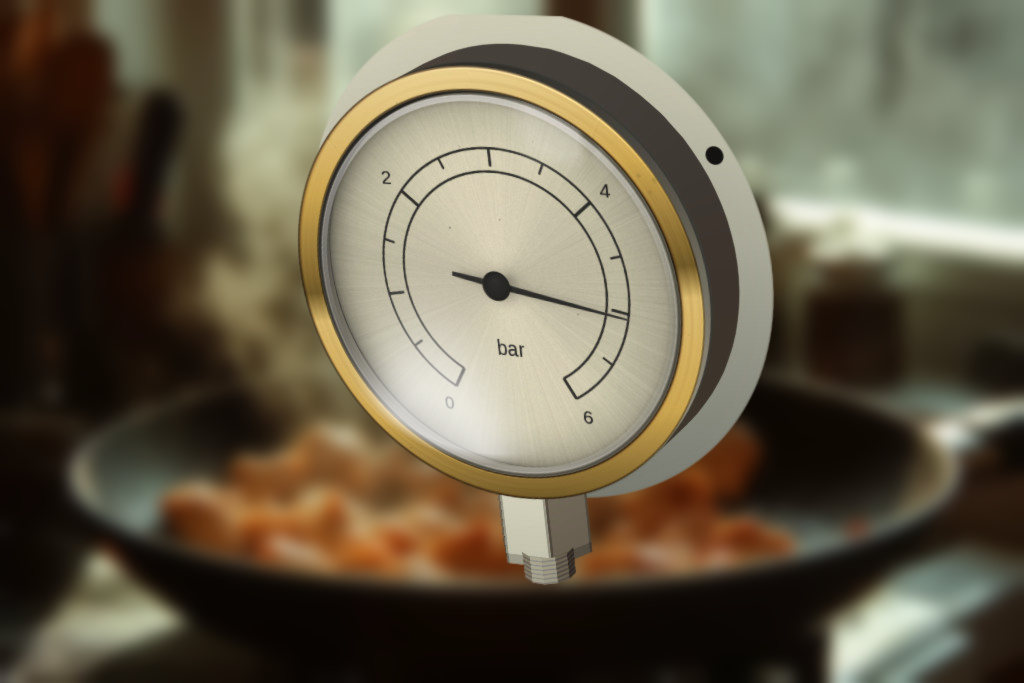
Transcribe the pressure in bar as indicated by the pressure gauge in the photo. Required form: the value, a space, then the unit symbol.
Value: 5 bar
